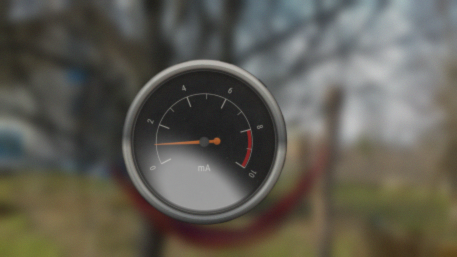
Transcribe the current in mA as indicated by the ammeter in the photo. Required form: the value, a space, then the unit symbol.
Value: 1 mA
